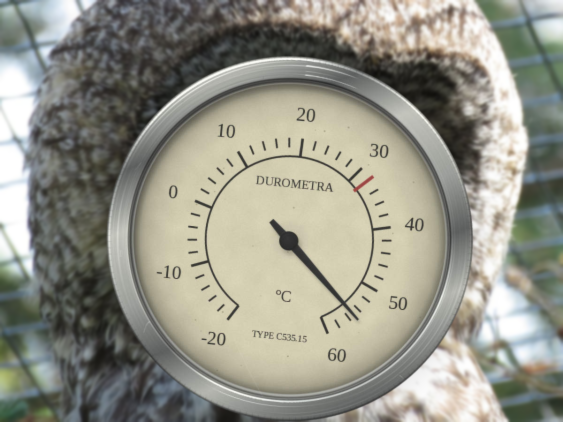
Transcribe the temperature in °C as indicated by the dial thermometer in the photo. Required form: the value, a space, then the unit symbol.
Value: 55 °C
